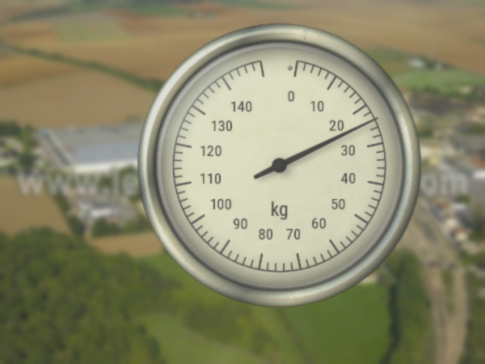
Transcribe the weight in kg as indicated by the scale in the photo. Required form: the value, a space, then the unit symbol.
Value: 24 kg
